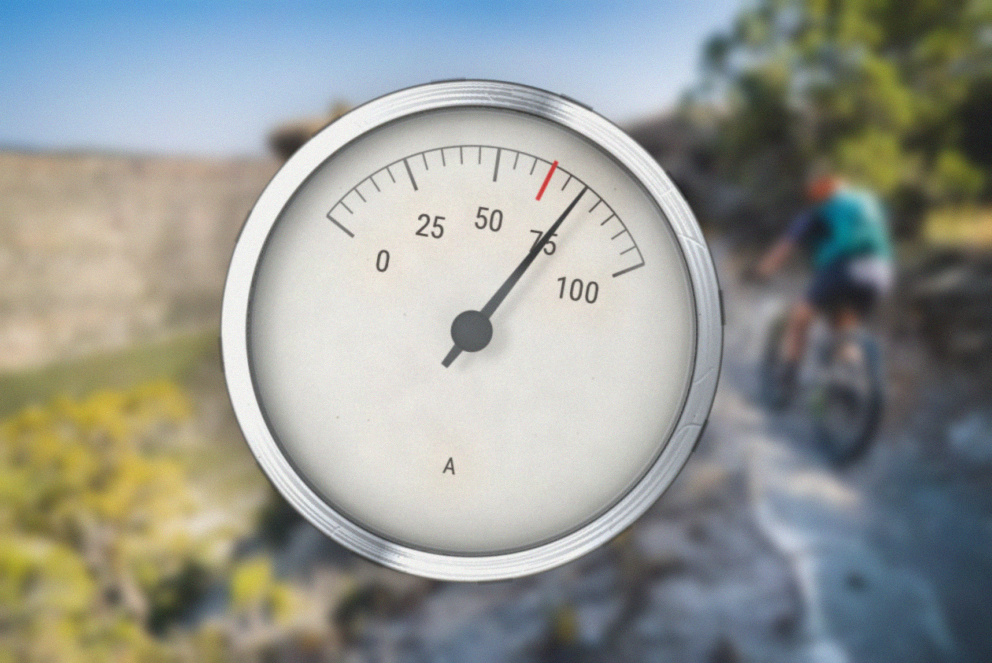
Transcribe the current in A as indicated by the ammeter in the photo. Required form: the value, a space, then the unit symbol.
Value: 75 A
